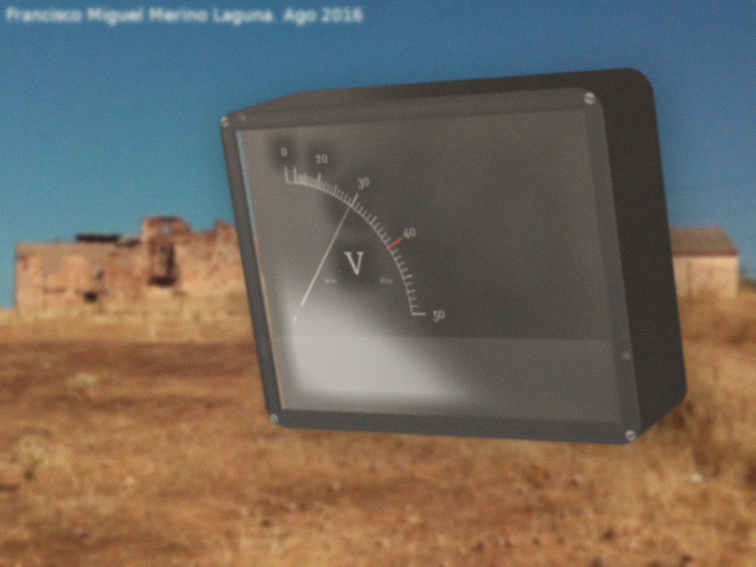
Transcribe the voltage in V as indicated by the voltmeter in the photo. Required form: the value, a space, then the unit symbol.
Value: 30 V
